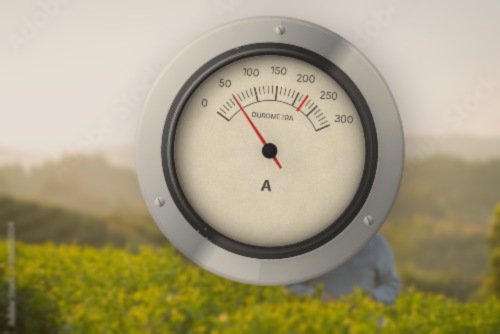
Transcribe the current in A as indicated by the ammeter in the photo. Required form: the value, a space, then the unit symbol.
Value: 50 A
